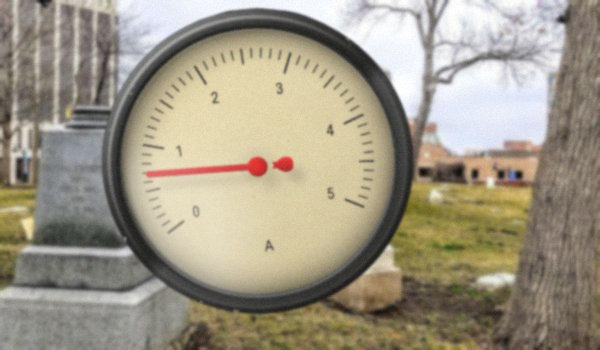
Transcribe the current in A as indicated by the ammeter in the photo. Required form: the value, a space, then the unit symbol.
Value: 0.7 A
